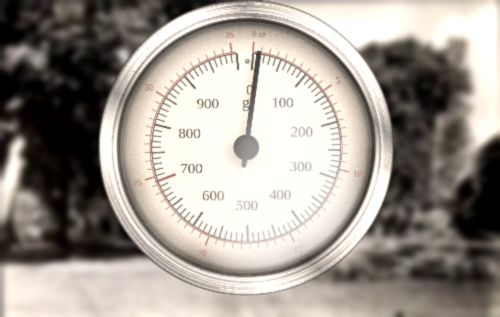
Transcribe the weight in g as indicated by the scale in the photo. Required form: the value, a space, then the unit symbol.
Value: 10 g
